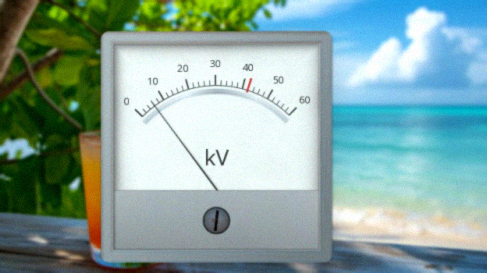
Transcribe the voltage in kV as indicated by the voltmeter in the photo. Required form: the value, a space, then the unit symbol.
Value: 6 kV
